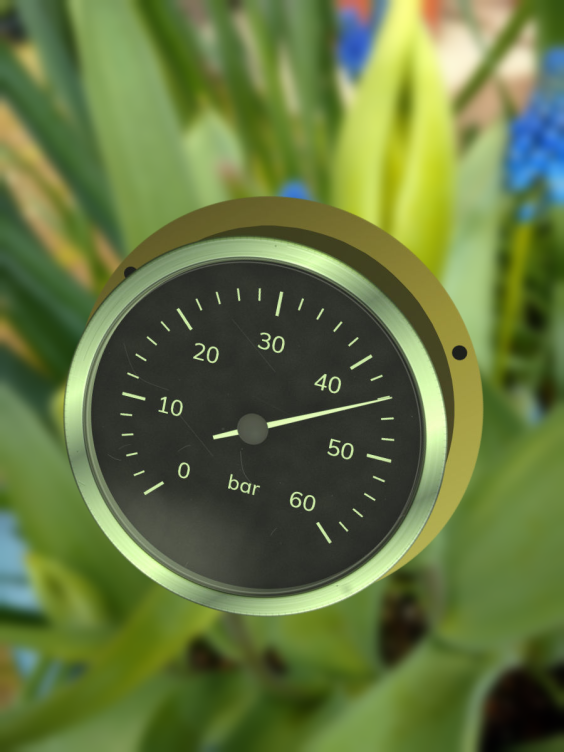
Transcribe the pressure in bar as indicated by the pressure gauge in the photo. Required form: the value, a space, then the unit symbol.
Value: 44 bar
